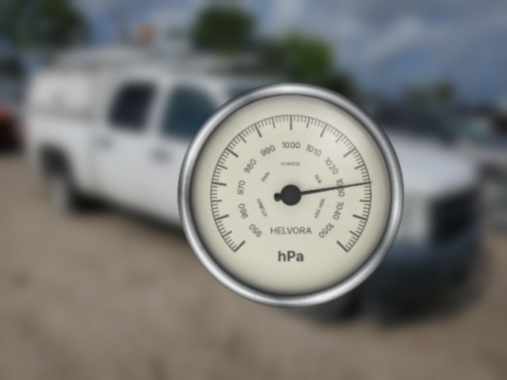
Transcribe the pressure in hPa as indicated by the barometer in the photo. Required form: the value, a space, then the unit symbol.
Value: 1030 hPa
